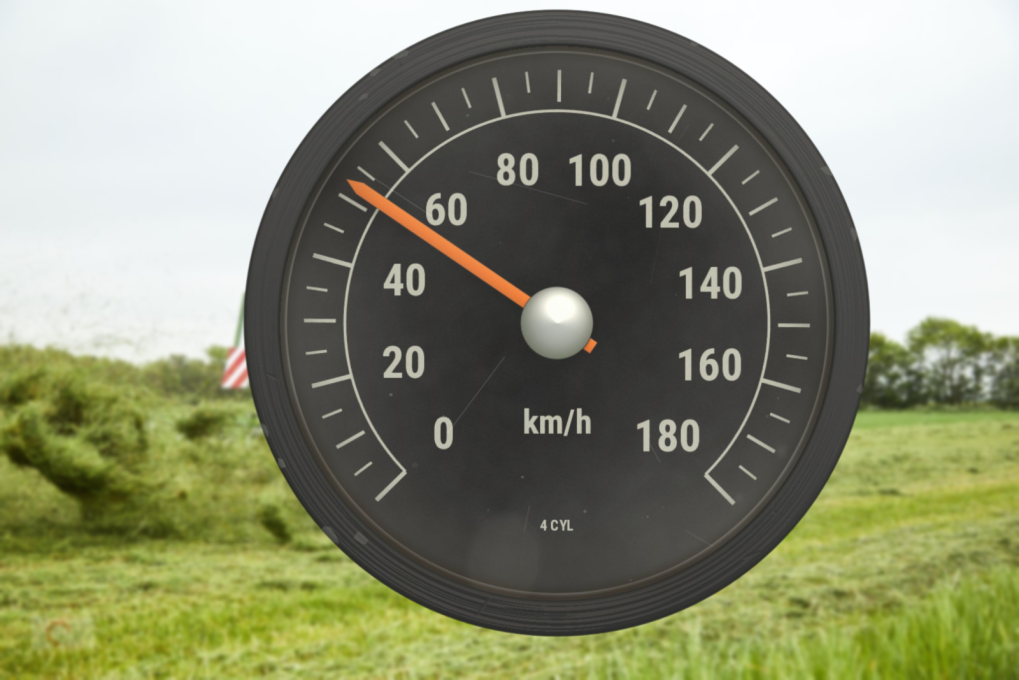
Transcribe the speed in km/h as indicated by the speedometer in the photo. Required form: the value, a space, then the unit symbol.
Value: 52.5 km/h
